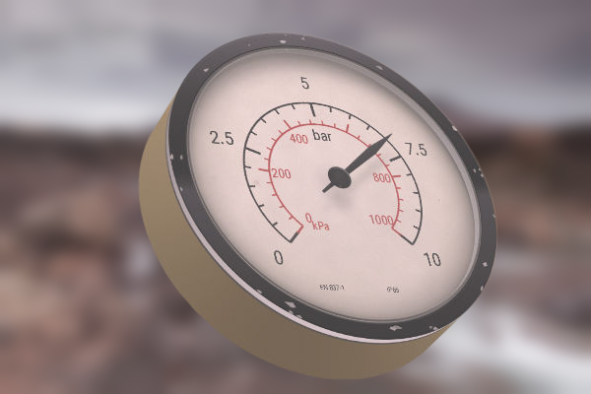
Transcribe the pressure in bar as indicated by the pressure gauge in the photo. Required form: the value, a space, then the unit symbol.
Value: 7 bar
